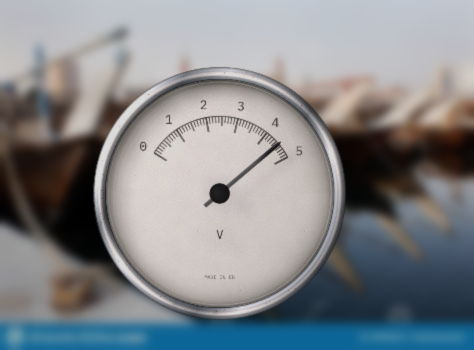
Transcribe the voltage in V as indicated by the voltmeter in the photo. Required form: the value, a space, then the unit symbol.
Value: 4.5 V
